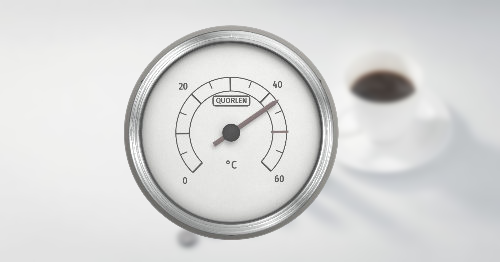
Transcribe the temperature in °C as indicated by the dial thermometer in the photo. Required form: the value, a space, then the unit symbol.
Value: 42.5 °C
